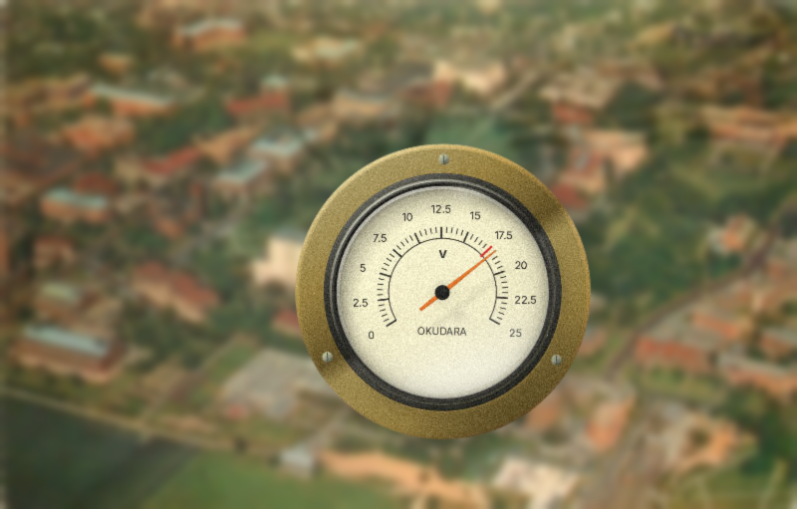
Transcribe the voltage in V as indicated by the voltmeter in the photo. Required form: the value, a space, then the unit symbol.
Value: 18 V
